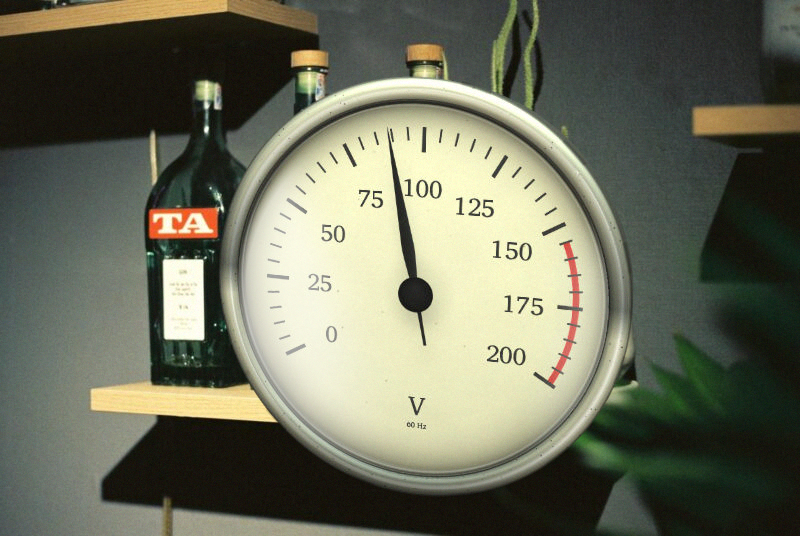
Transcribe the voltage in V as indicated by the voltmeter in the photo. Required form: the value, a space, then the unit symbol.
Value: 90 V
